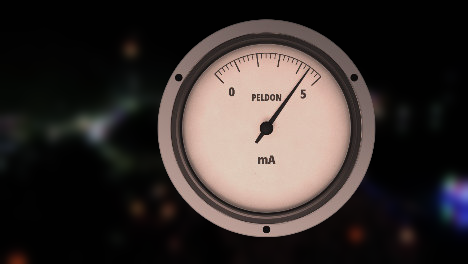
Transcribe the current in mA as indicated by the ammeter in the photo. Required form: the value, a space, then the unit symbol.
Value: 4.4 mA
